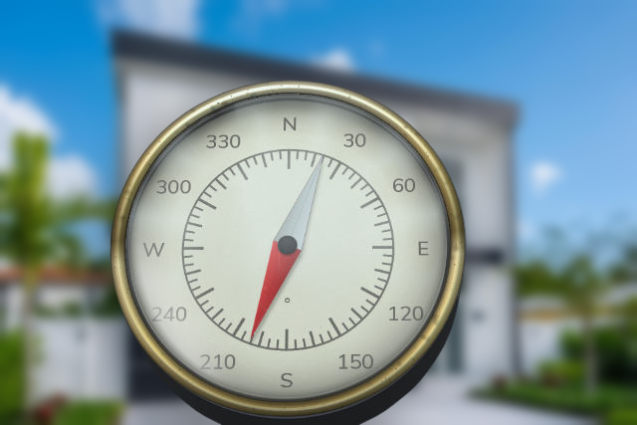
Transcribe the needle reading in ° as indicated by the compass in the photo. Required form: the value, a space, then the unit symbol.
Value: 200 °
